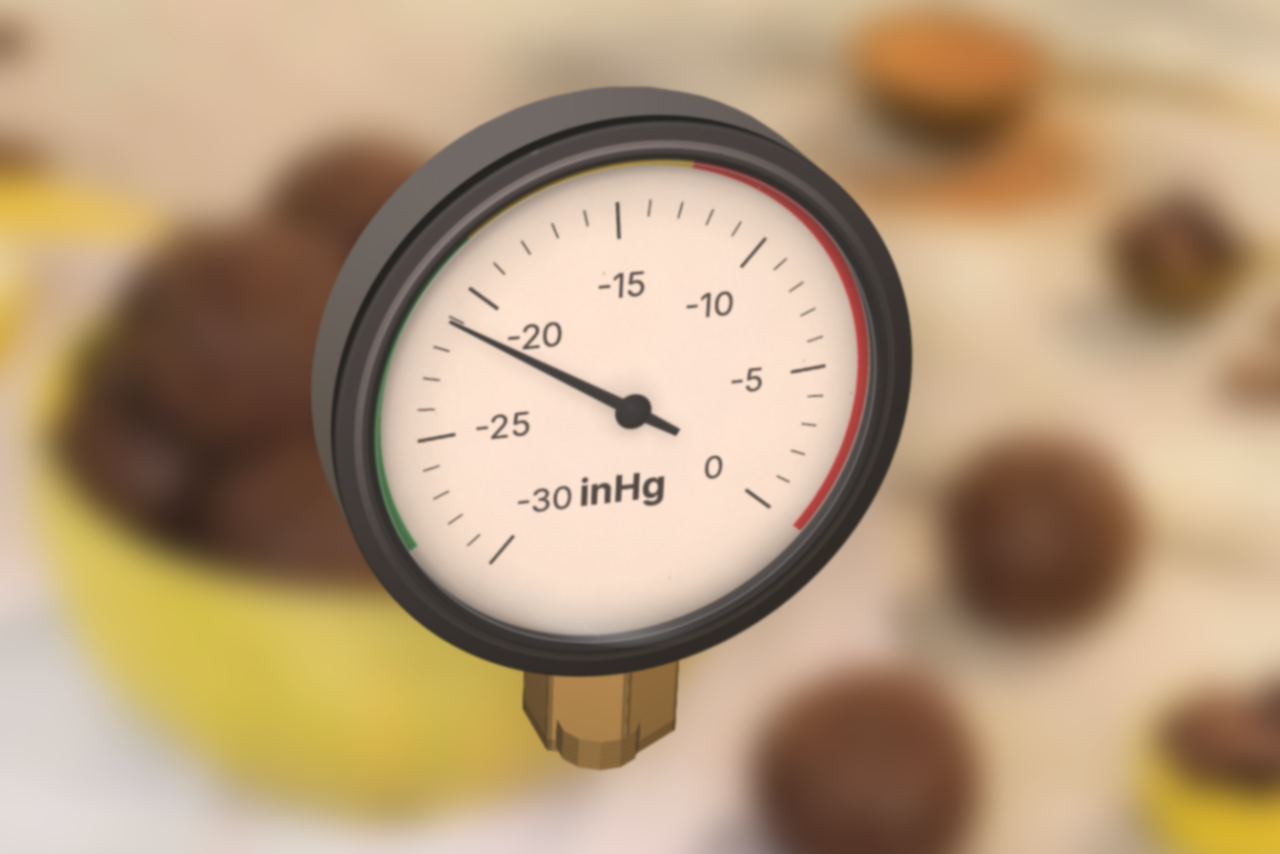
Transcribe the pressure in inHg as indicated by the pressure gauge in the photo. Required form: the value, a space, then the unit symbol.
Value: -21 inHg
